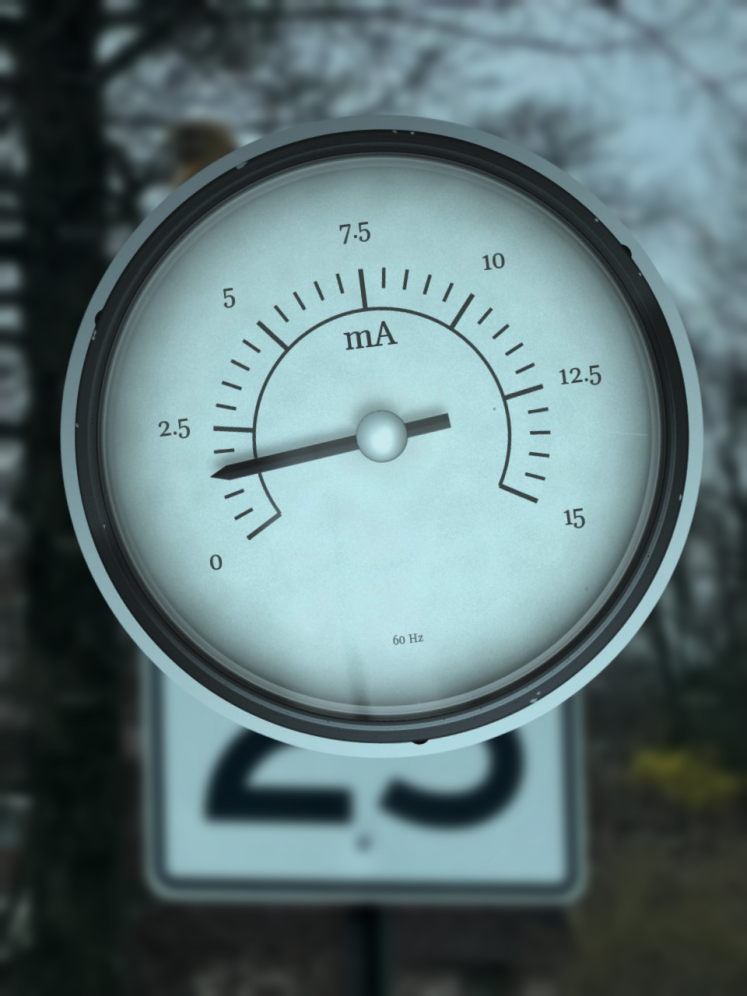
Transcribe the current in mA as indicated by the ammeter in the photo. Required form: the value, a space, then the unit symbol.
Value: 1.5 mA
